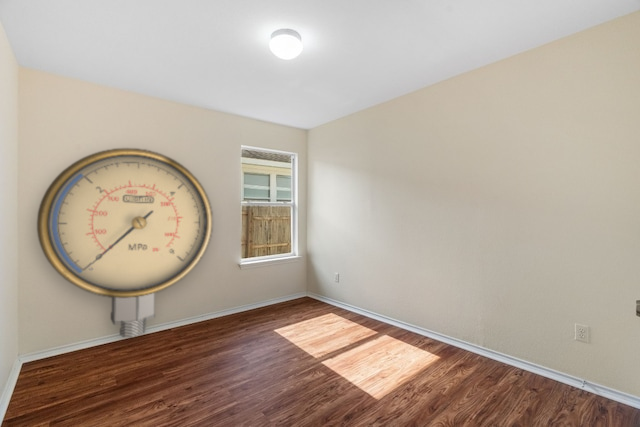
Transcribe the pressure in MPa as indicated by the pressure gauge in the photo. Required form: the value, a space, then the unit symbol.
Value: 0 MPa
